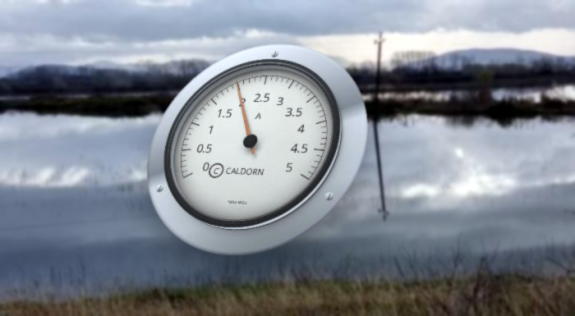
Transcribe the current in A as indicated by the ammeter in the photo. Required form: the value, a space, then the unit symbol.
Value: 2 A
